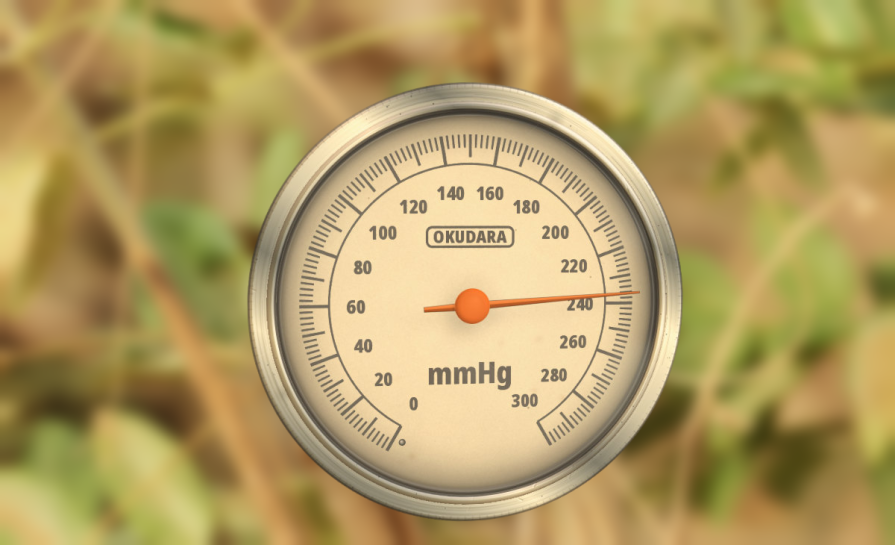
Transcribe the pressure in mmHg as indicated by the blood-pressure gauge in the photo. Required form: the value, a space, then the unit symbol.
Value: 236 mmHg
